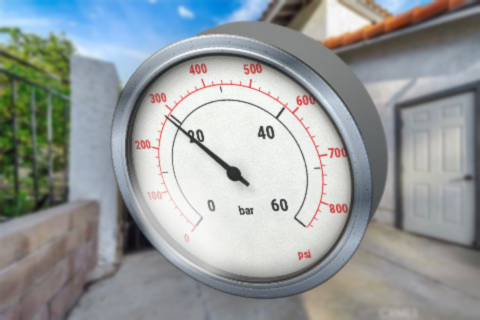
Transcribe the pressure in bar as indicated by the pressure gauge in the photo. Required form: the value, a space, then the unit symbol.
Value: 20 bar
